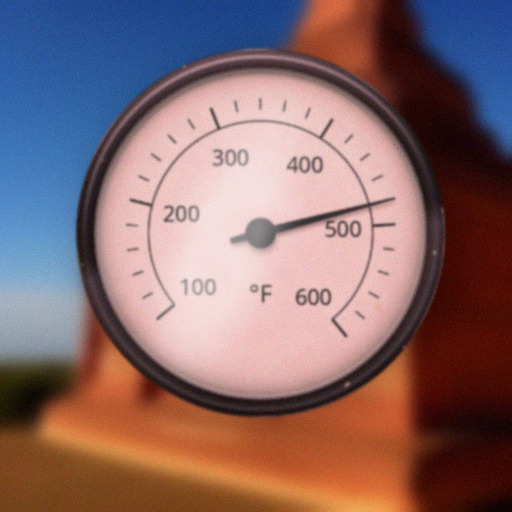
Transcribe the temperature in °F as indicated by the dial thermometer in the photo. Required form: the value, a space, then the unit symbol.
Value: 480 °F
